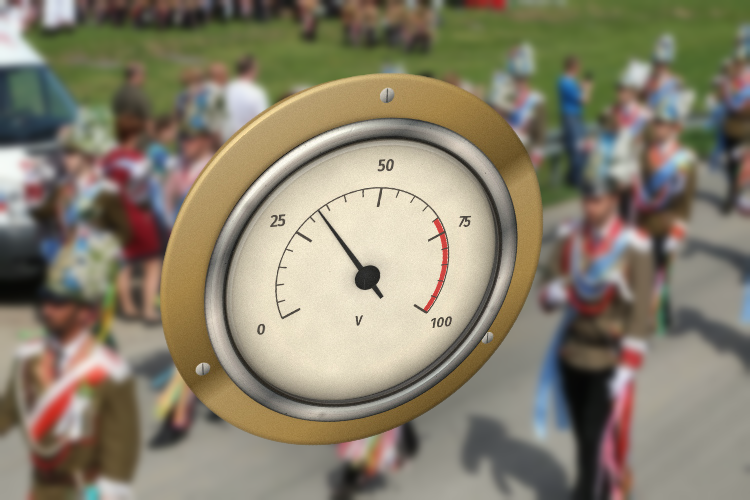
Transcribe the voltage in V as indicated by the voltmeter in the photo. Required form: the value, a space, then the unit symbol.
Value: 32.5 V
